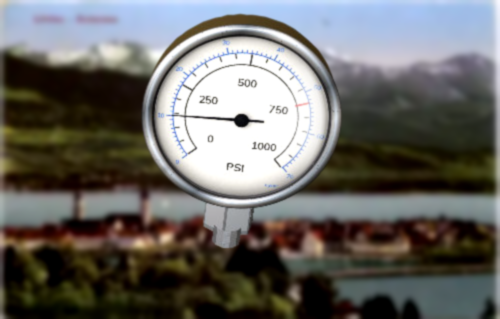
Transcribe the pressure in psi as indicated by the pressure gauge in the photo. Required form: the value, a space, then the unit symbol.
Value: 150 psi
